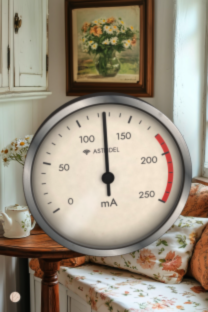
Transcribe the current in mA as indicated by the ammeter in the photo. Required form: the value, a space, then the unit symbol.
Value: 125 mA
